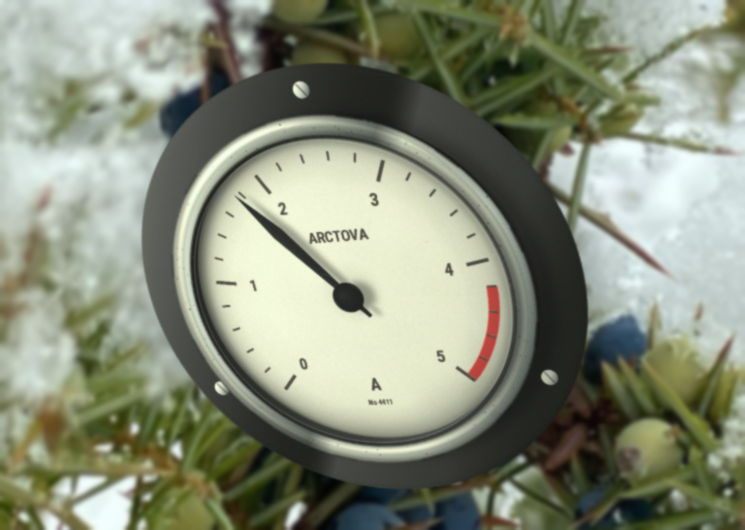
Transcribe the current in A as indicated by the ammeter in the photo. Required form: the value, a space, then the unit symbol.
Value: 1.8 A
